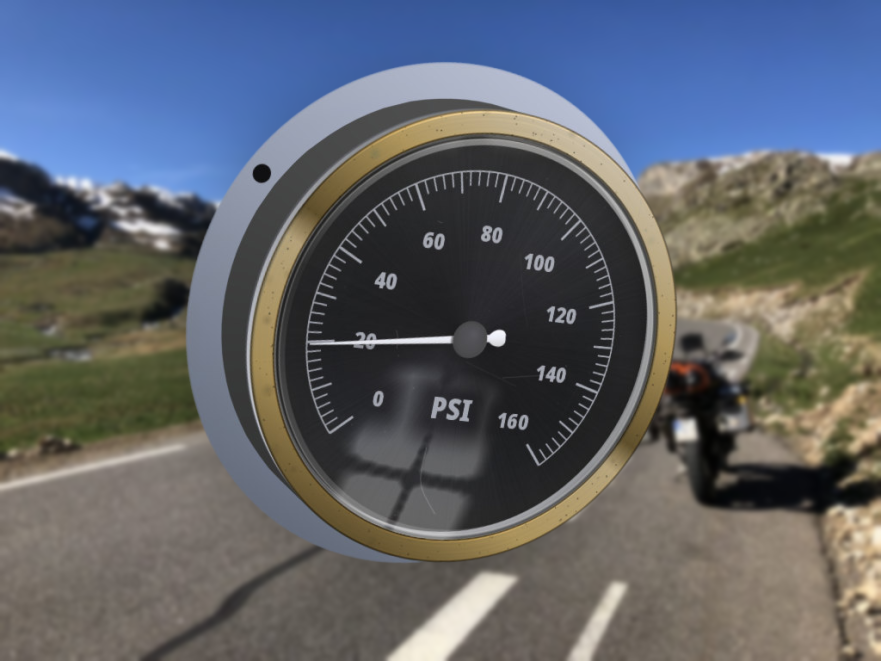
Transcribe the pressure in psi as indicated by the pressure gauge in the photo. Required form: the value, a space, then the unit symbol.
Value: 20 psi
